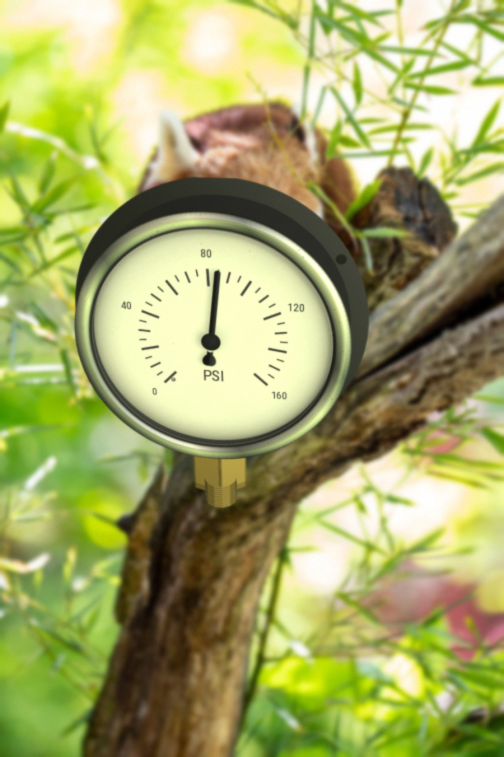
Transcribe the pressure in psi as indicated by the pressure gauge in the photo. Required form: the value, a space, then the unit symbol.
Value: 85 psi
